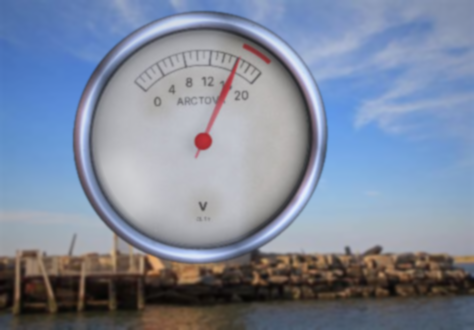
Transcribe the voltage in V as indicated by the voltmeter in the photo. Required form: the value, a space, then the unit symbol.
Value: 16 V
